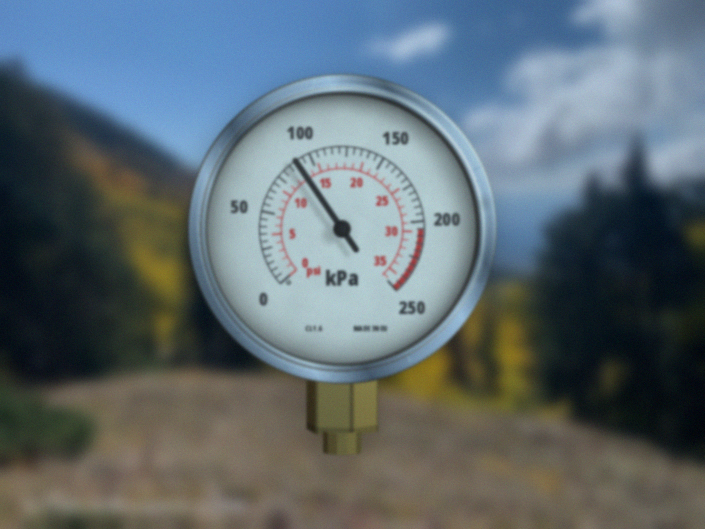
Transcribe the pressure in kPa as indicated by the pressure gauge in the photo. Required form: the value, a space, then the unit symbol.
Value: 90 kPa
